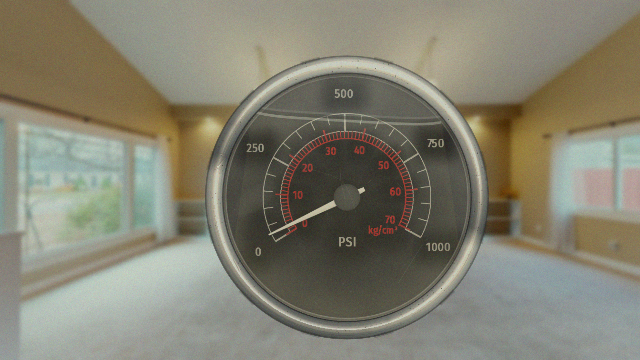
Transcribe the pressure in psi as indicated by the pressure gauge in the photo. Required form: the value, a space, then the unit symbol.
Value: 25 psi
